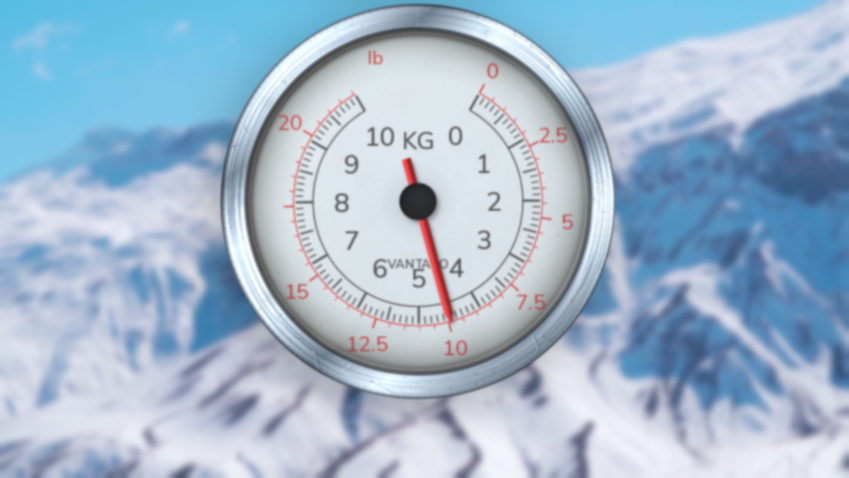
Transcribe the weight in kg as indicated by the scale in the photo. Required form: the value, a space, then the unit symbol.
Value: 4.5 kg
